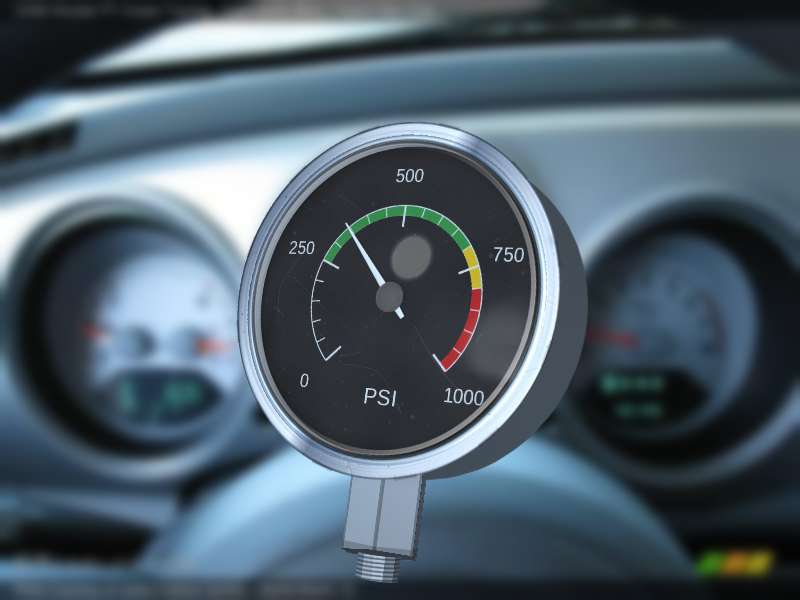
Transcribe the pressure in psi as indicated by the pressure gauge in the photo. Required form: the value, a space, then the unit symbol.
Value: 350 psi
